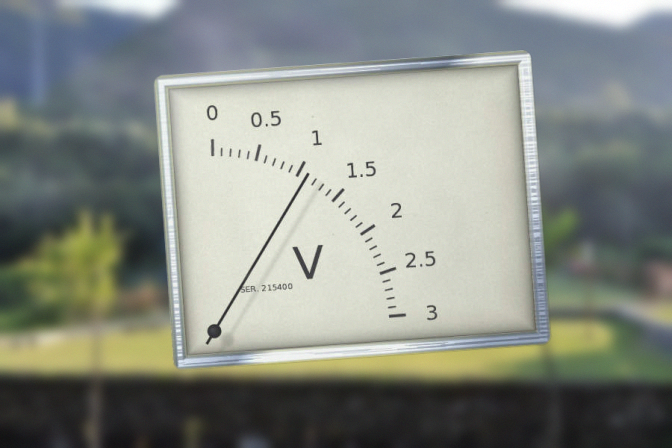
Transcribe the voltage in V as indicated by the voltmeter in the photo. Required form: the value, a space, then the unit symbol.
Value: 1.1 V
